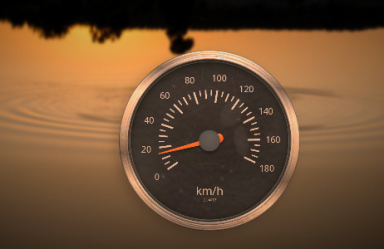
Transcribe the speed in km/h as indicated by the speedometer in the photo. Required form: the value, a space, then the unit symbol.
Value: 15 km/h
